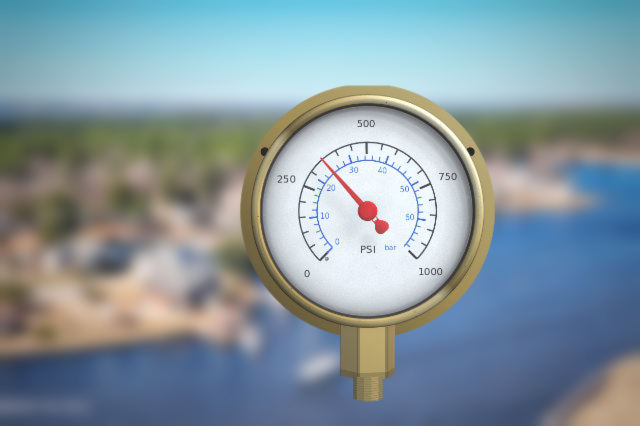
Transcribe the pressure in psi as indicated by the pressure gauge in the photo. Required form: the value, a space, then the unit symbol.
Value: 350 psi
